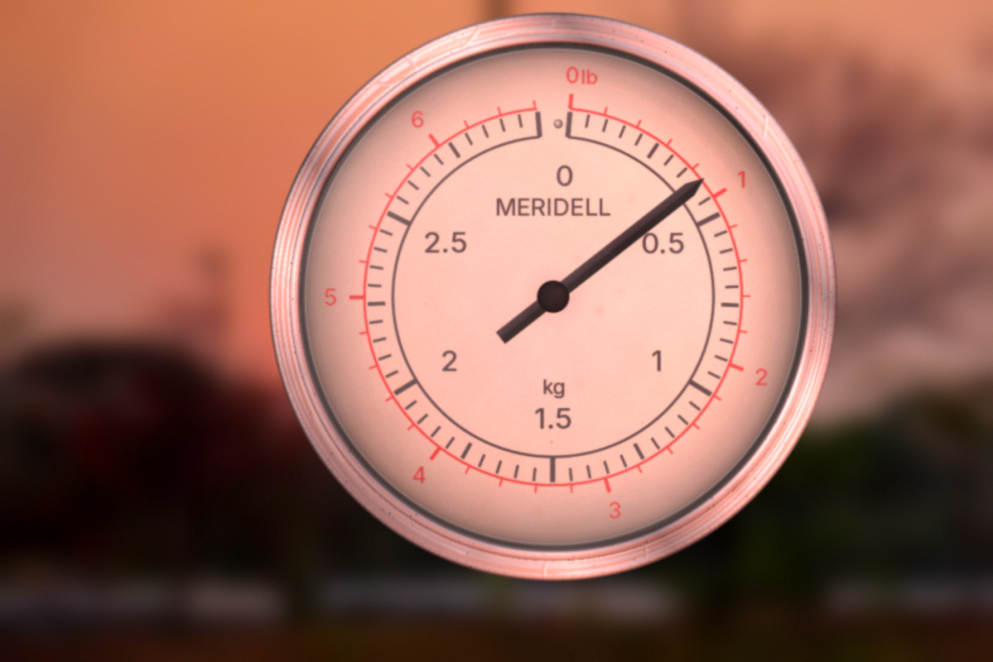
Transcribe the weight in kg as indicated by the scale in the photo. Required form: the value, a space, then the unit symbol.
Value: 0.4 kg
